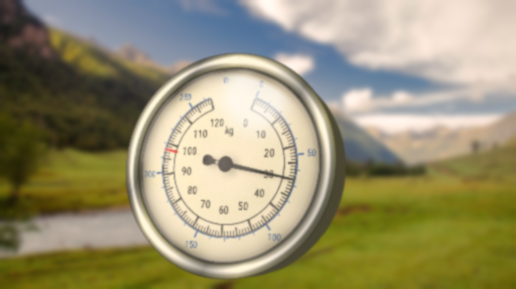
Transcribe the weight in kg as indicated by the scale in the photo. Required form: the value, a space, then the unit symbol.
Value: 30 kg
